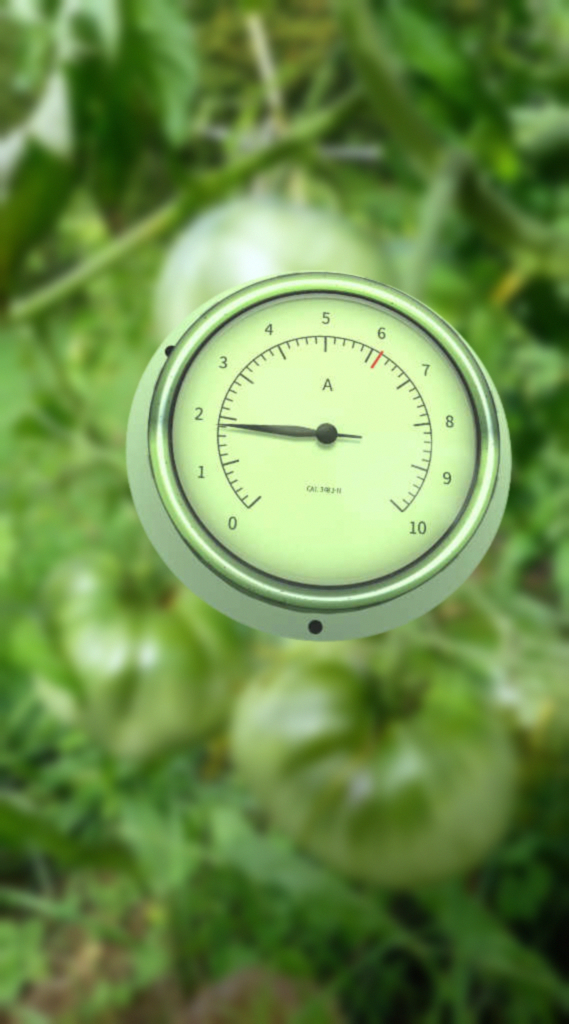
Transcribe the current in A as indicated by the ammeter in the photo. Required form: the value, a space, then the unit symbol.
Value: 1.8 A
